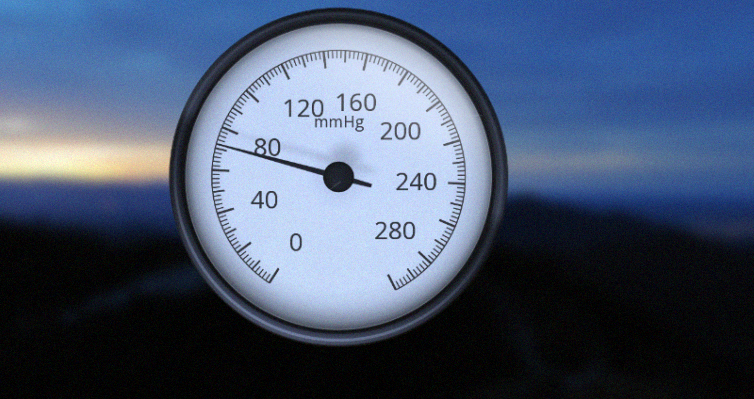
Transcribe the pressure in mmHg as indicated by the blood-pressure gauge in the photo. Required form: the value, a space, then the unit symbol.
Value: 72 mmHg
